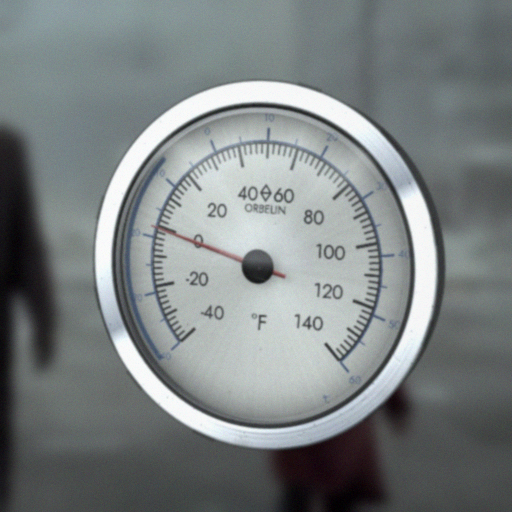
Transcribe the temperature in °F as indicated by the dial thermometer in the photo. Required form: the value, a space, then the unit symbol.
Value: 0 °F
